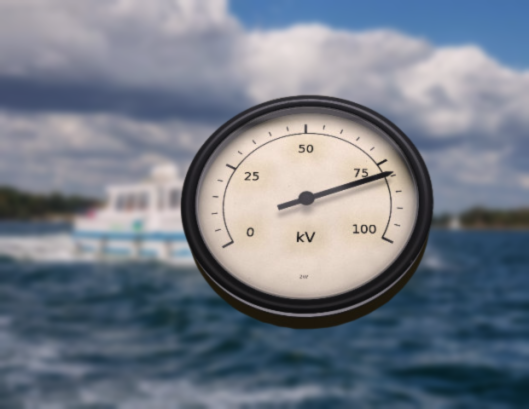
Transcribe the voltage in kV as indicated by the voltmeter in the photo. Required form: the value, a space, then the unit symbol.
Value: 80 kV
